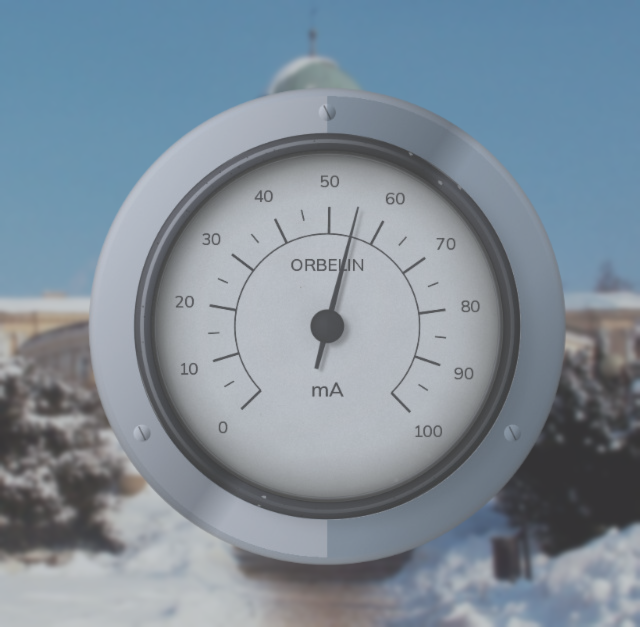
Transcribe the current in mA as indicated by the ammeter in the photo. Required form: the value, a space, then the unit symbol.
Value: 55 mA
